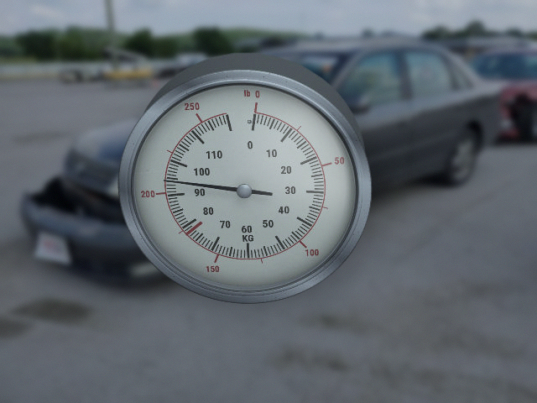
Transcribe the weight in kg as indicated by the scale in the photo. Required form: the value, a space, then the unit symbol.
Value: 95 kg
